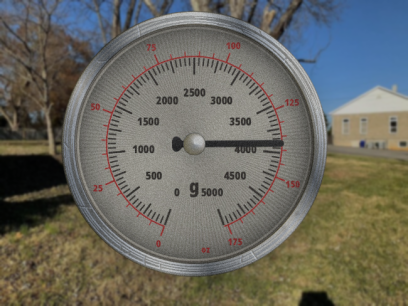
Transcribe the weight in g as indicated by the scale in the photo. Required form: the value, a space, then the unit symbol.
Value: 3900 g
